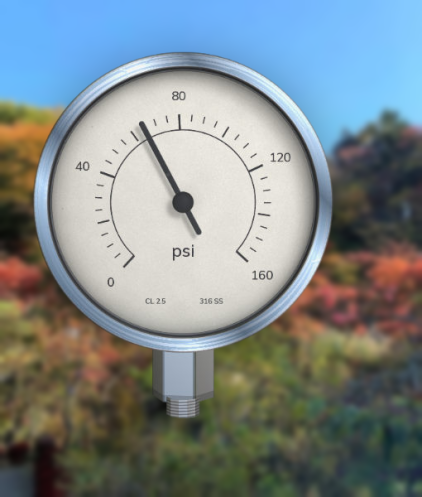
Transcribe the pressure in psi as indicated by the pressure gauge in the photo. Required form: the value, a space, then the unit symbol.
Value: 65 psi
